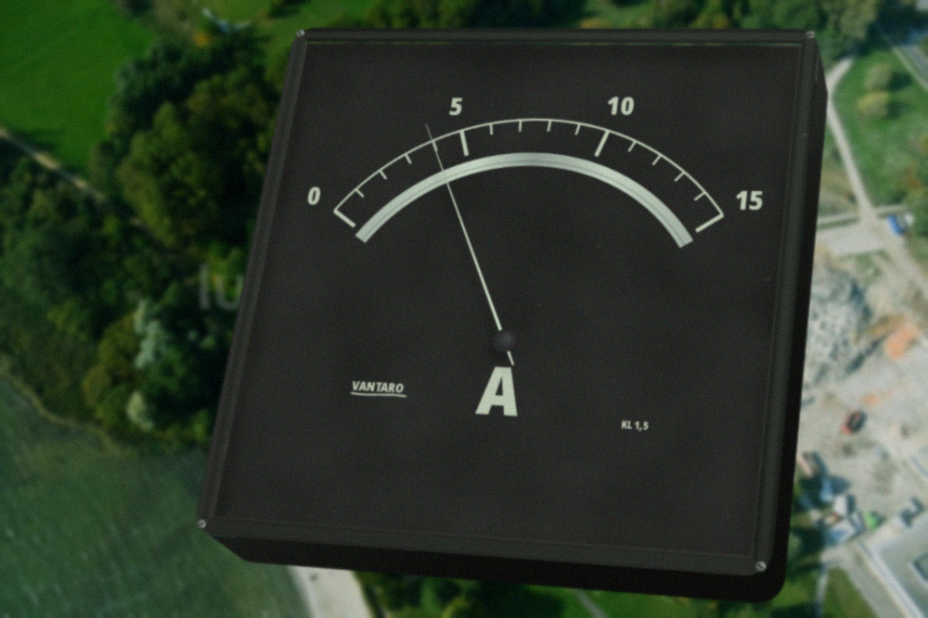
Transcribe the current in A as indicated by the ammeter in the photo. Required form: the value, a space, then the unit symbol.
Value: 4 A
